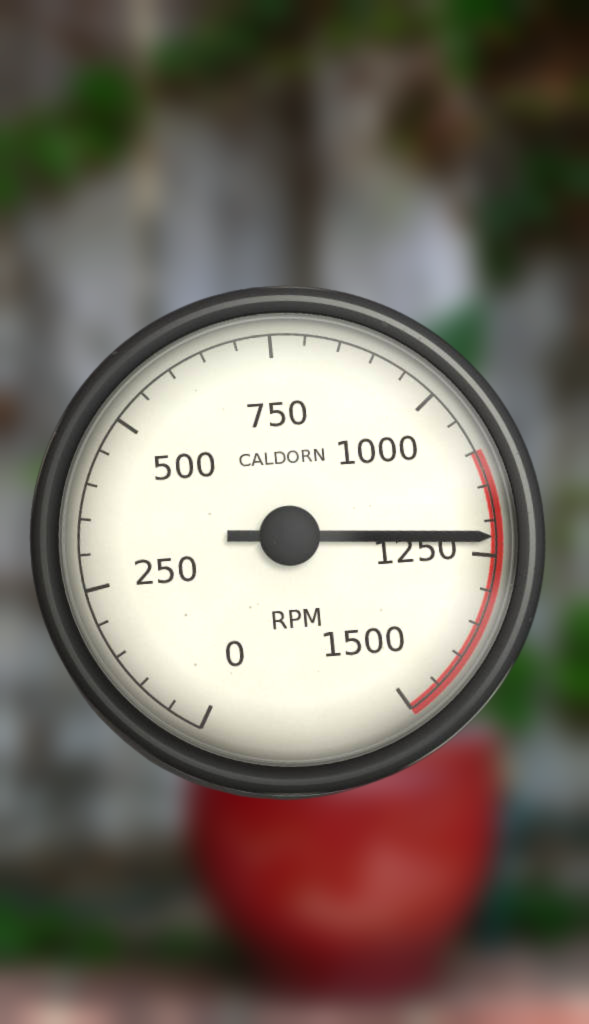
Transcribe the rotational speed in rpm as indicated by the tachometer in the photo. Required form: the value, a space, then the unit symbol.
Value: 1225 rpm
